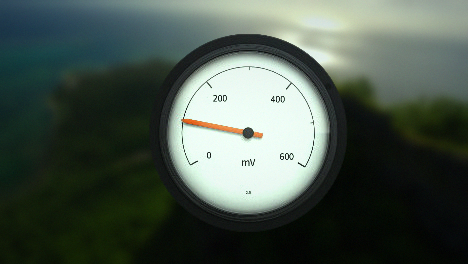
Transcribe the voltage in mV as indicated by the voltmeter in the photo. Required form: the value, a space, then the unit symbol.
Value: 100 mV
